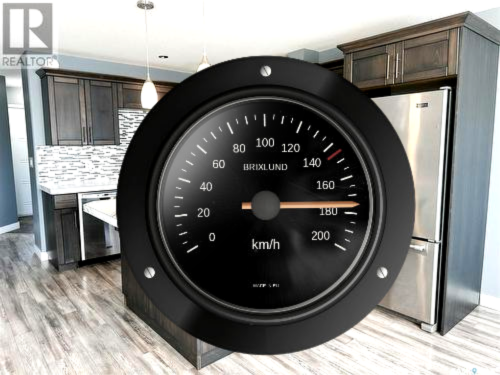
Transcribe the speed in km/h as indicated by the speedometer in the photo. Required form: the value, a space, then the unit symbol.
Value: 175 km/h
